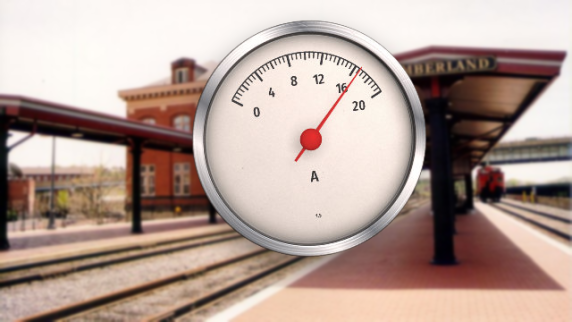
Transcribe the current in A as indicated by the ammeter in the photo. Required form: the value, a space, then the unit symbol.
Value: 16.5 A
